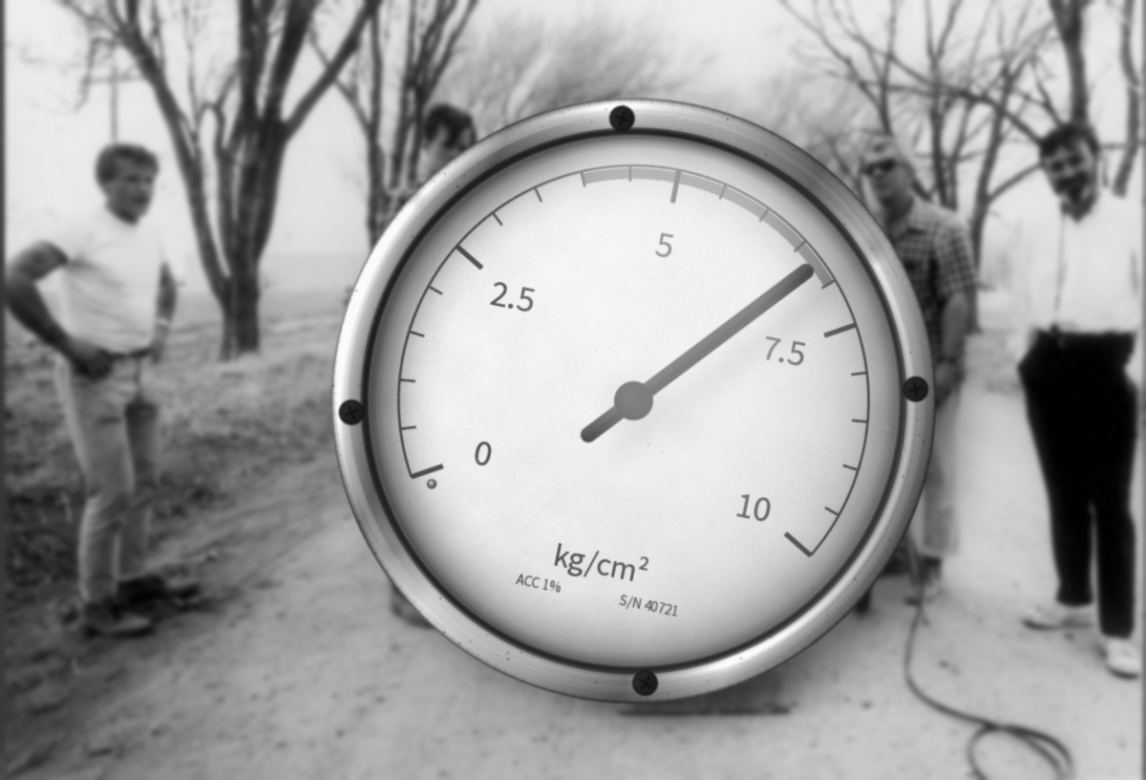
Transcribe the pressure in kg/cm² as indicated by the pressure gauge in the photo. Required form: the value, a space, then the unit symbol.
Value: 6.75 kg/cm²
